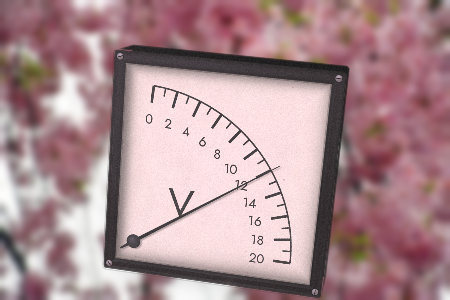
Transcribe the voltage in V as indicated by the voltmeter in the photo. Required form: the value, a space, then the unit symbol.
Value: 12 V
